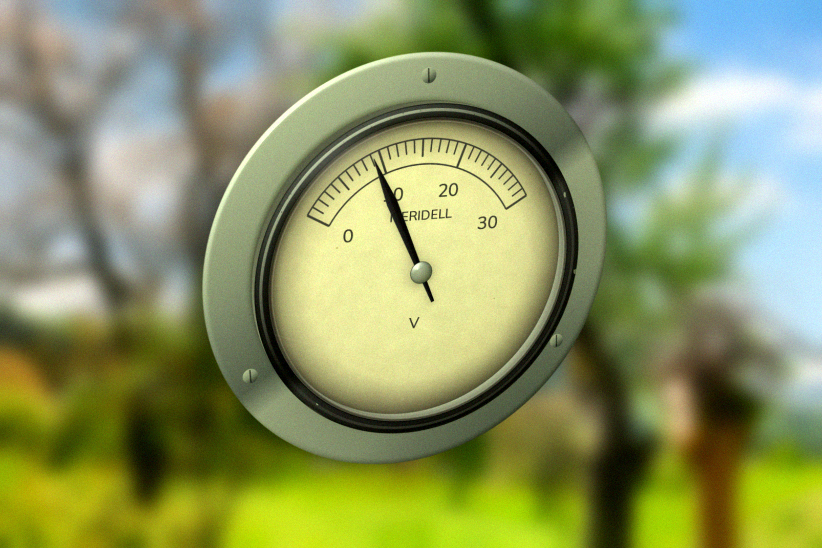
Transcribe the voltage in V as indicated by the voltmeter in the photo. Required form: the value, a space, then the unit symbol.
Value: 9 V
